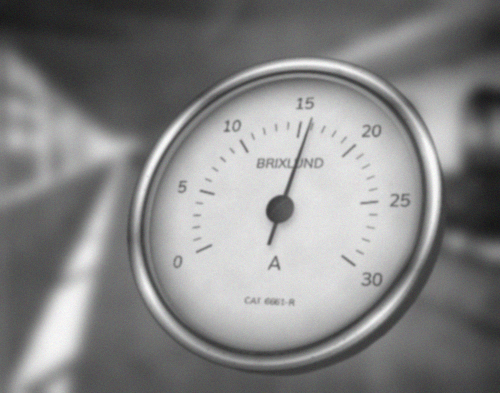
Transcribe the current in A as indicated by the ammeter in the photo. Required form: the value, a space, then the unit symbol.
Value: 16 A
